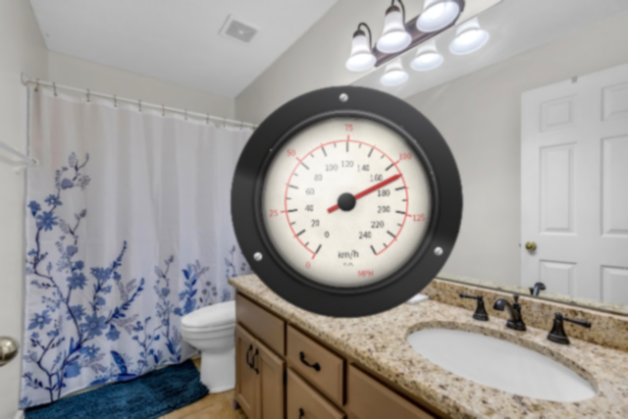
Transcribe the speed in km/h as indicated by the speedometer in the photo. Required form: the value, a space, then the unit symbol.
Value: 170 km/h
